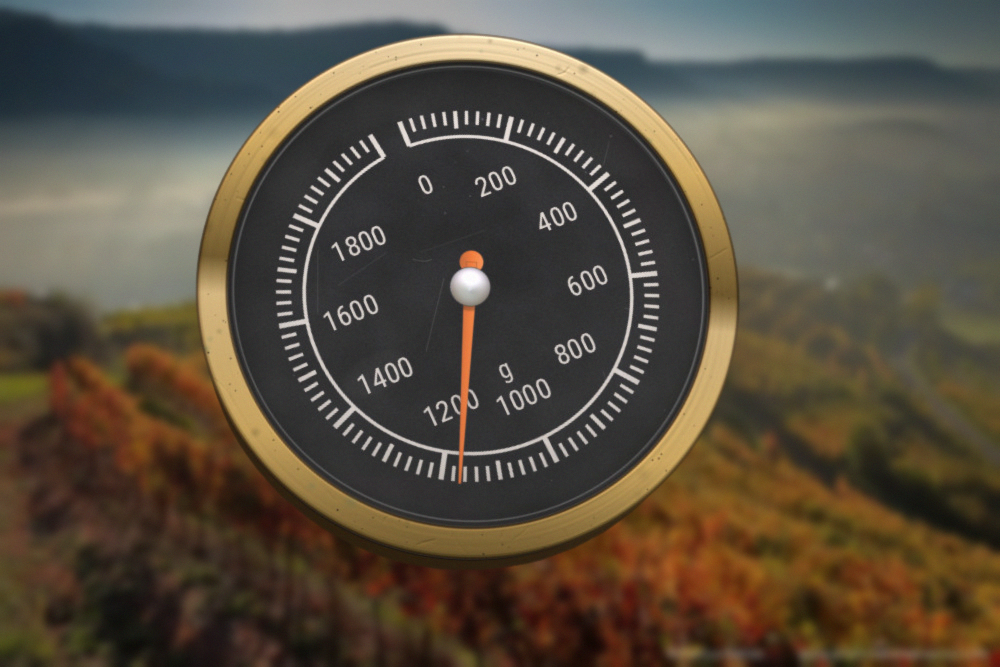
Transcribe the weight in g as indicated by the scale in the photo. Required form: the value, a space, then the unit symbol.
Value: 1170 g
